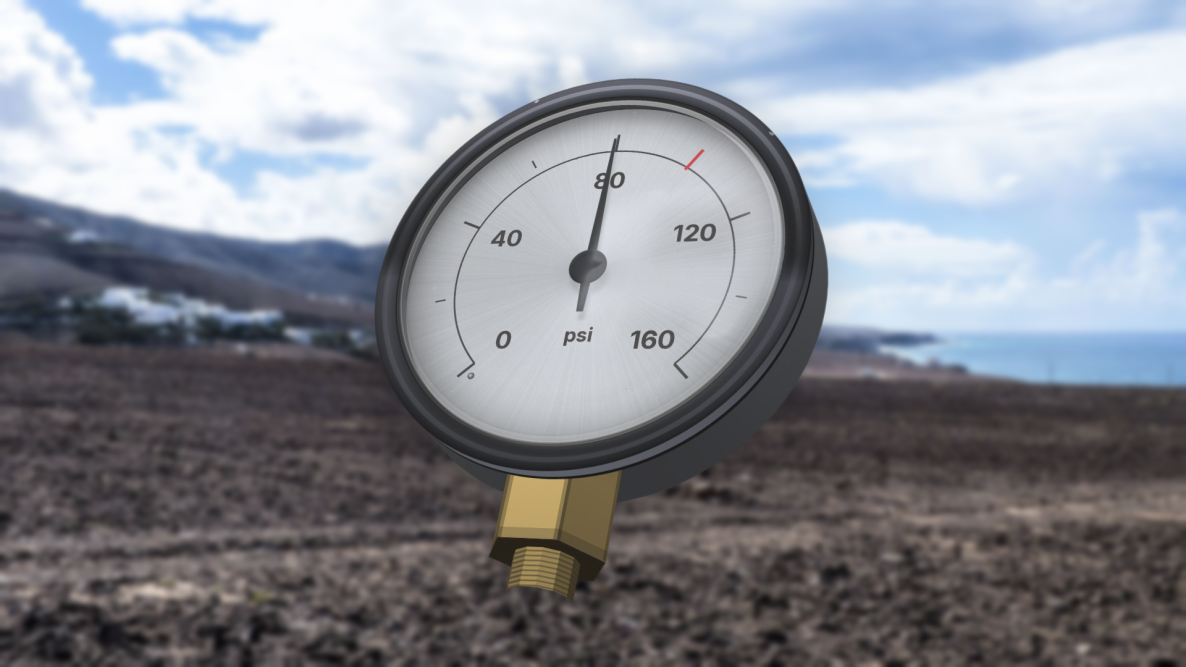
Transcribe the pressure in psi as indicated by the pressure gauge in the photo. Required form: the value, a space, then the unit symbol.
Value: 80 psi
